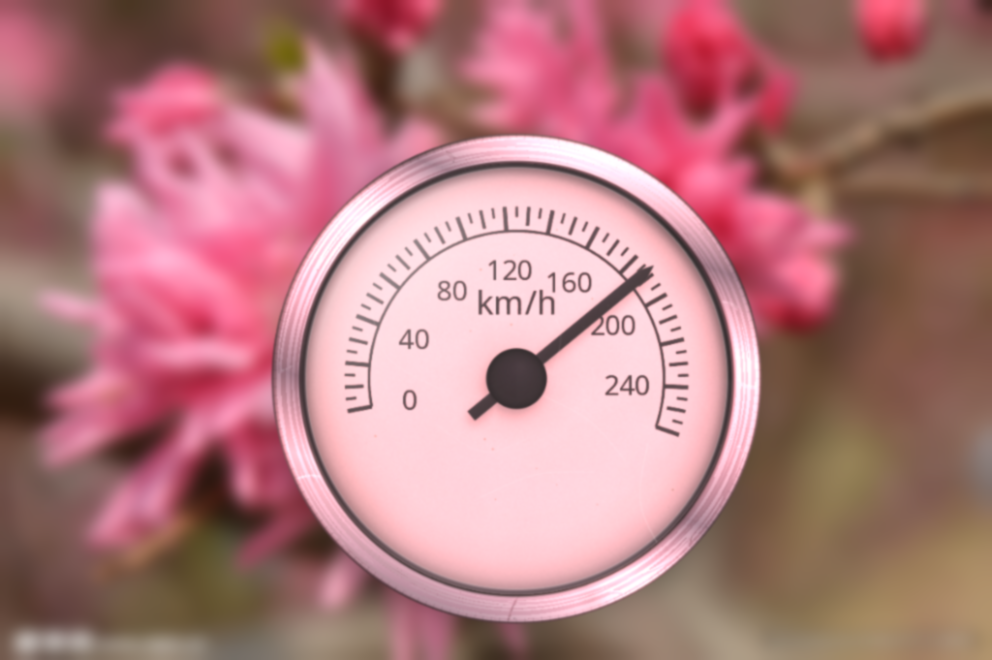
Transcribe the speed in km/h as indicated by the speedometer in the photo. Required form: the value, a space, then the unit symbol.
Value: 187.5 km/h
